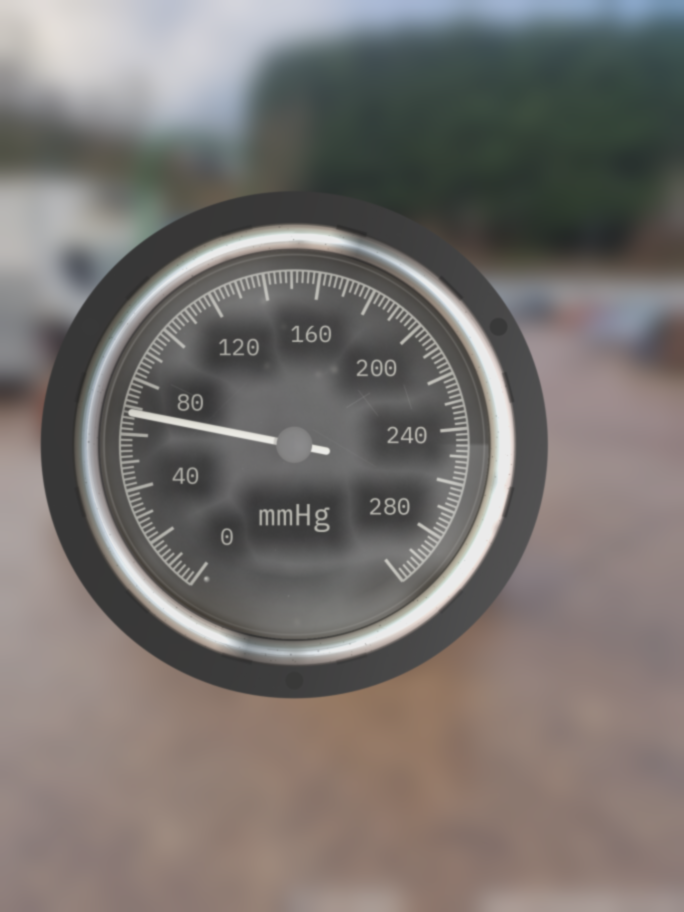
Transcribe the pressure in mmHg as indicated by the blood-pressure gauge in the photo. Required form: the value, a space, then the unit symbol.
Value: 68 mmHg
